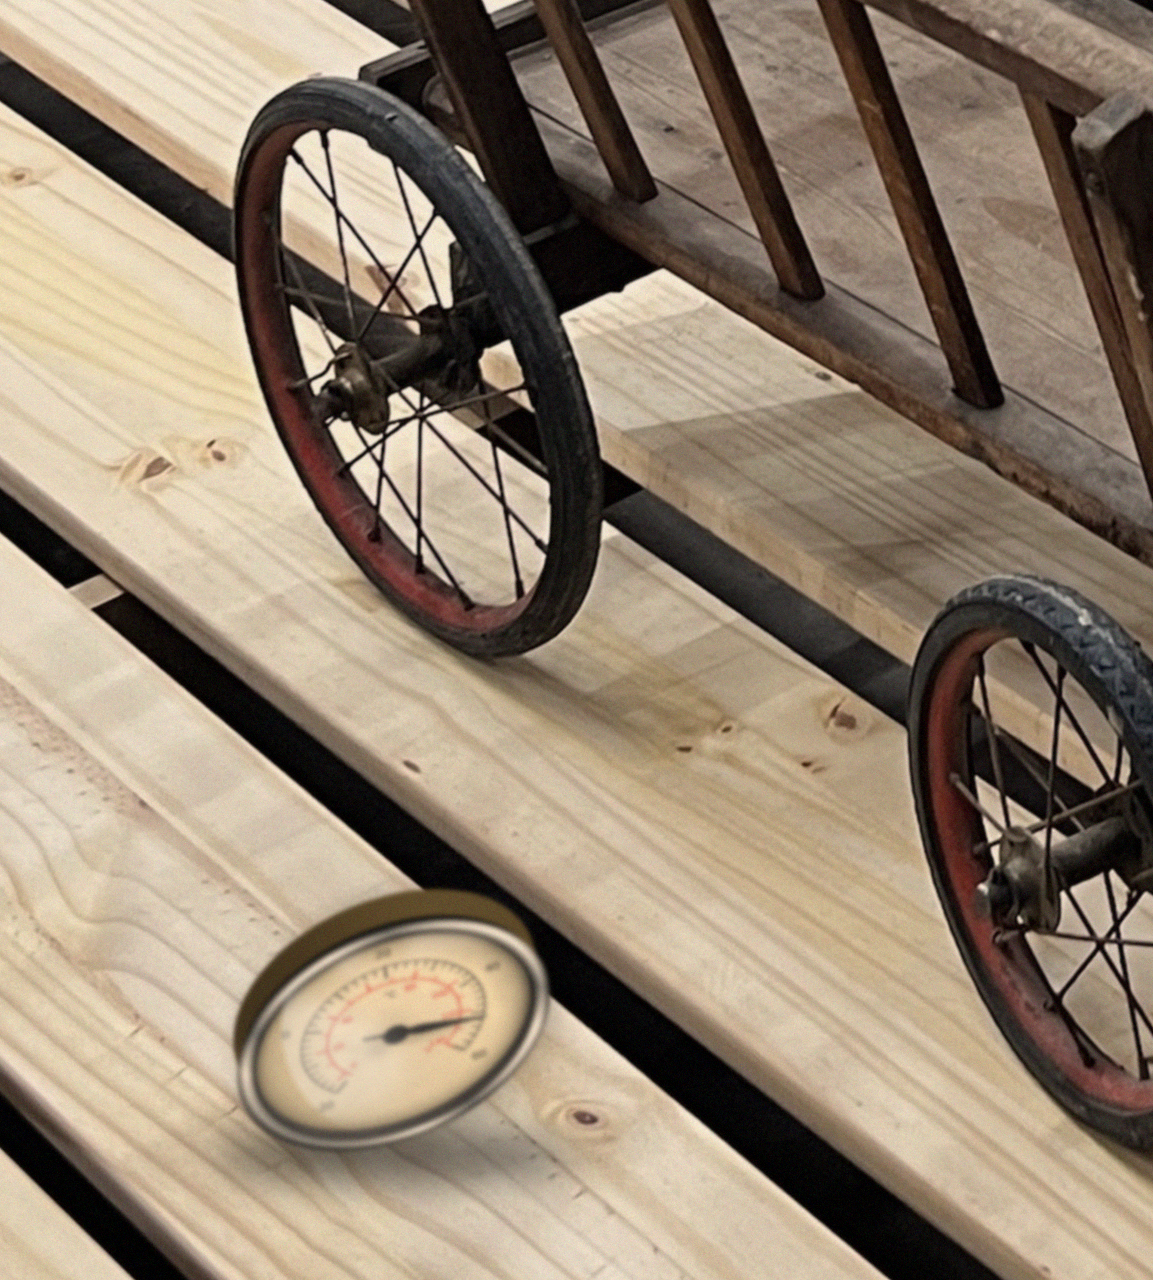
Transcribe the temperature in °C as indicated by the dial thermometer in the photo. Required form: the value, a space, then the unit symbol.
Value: 50 °C
